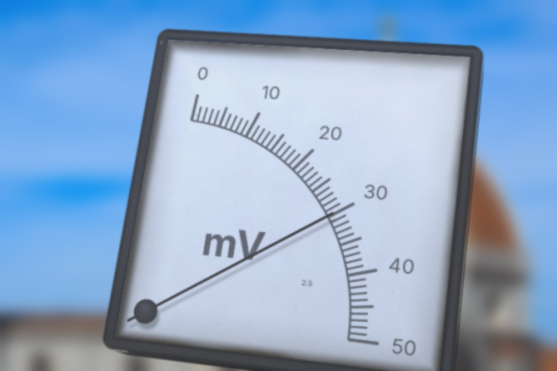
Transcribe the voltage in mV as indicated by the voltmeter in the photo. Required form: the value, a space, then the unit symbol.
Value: 30 mV
